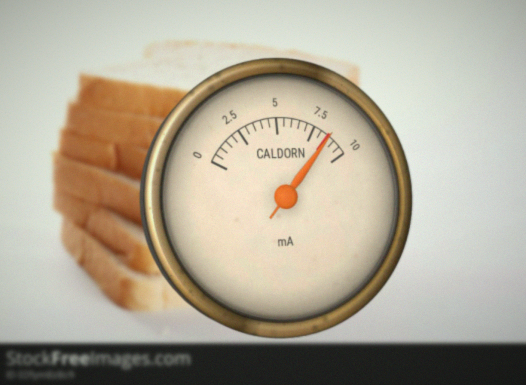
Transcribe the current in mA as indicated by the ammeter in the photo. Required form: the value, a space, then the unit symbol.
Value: 8.5 mA
